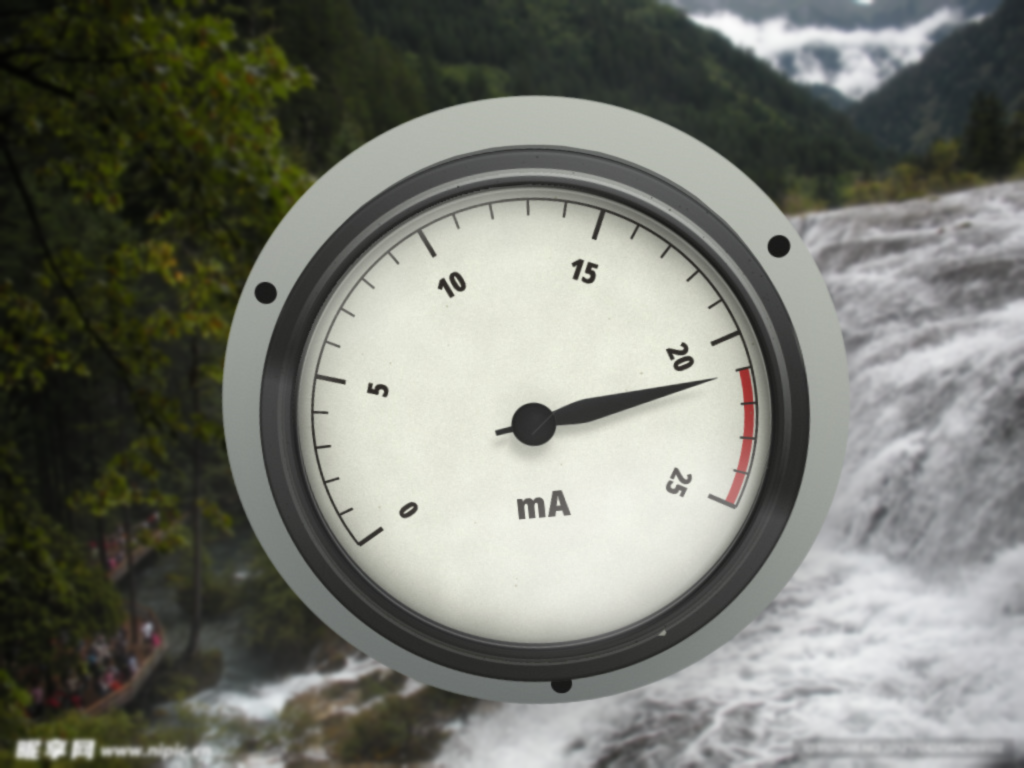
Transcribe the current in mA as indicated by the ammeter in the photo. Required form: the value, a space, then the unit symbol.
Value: 21 mA
